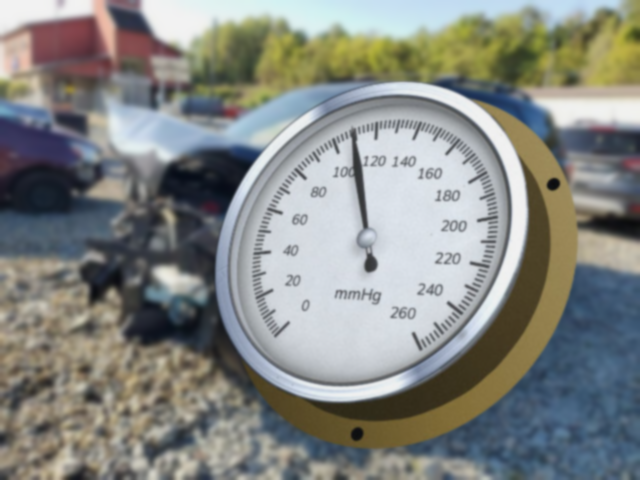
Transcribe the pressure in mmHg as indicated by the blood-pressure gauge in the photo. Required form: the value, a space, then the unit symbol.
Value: 110 mmHg
